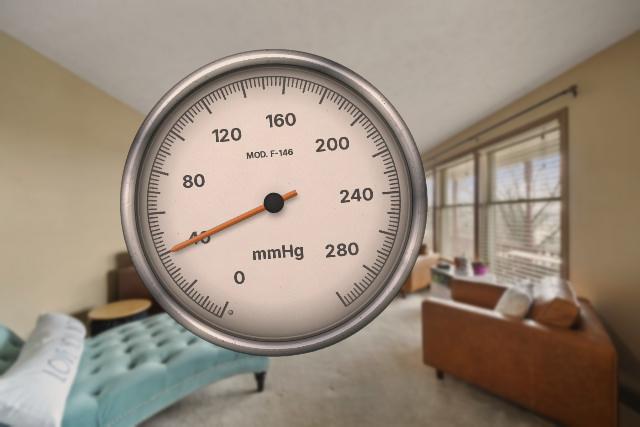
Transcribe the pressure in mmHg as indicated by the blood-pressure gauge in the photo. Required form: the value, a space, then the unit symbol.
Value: 40 mmHg
